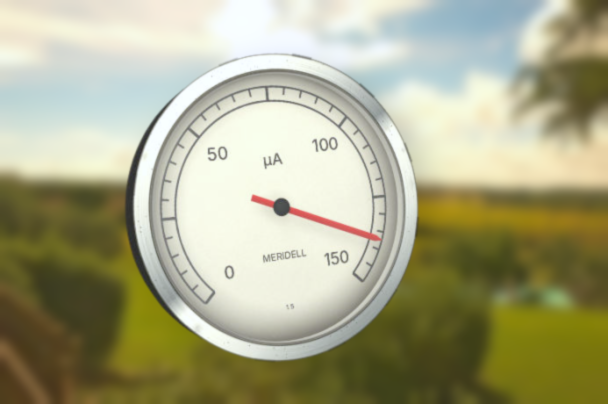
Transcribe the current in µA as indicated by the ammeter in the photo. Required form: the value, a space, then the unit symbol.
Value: 137.5 µA
